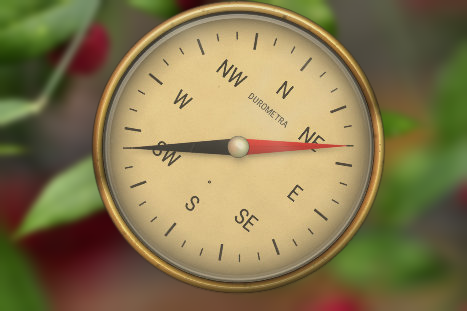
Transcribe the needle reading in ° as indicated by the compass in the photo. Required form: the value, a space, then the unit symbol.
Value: 50 °
